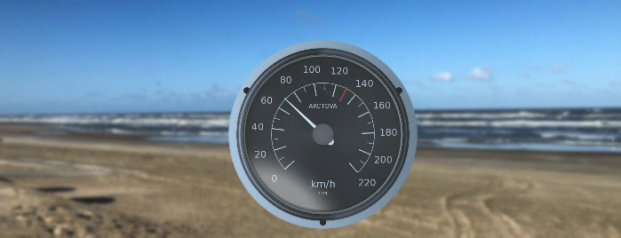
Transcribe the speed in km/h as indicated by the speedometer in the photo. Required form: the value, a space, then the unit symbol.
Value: 70 km/h
